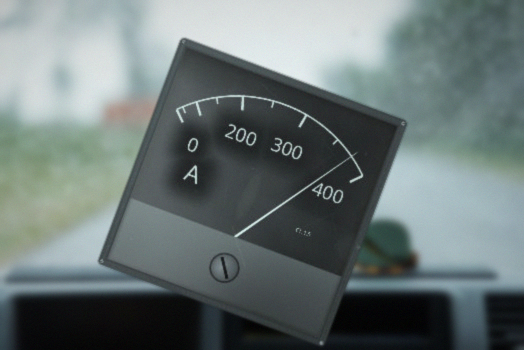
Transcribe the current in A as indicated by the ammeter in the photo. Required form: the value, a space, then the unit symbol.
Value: 375 A
